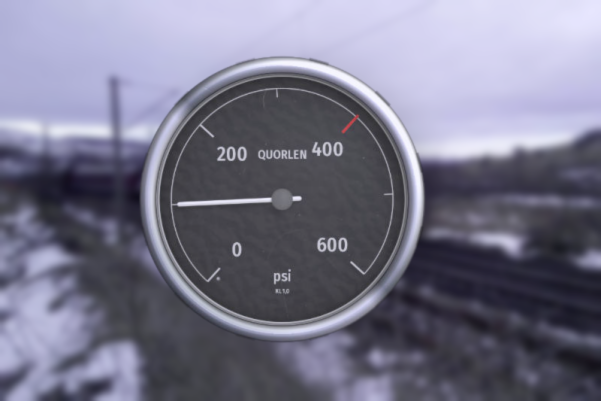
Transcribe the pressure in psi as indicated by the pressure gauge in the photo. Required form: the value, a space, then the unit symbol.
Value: 100 psi
